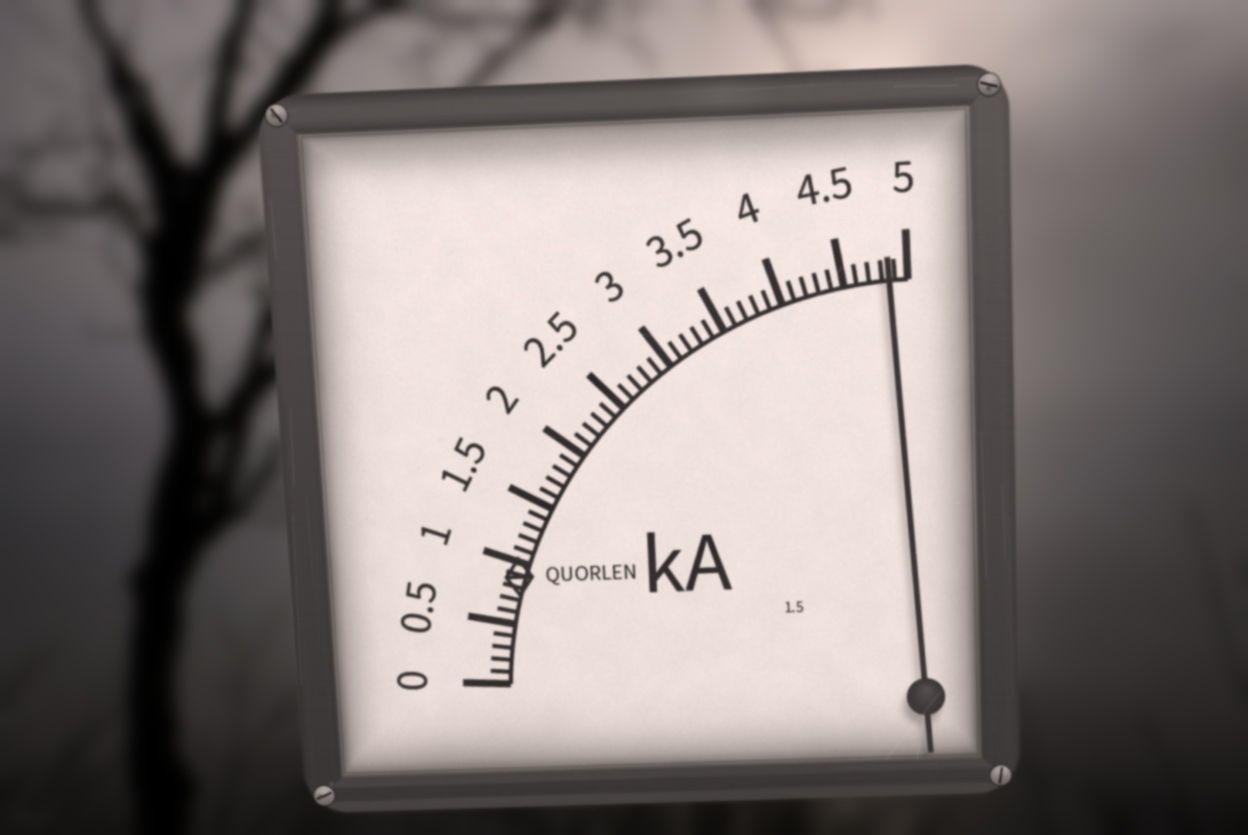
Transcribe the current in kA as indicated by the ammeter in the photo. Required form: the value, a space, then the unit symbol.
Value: 4.85 kA
